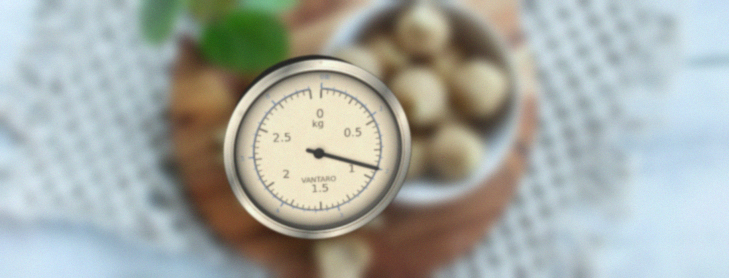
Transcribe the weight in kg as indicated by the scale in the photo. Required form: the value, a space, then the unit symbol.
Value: 0.9 kg
